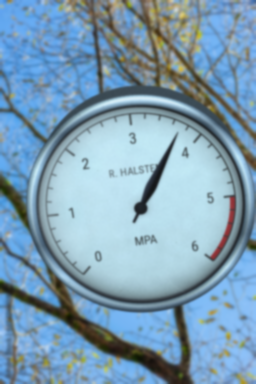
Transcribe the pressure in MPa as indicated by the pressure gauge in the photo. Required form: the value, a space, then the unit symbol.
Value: 3.7 MPa
